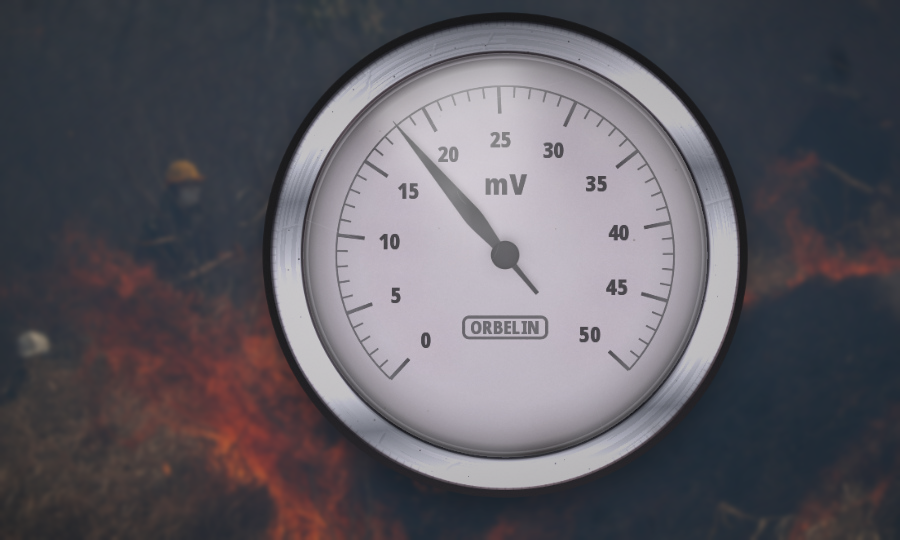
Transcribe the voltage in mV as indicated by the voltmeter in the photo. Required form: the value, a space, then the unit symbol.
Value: 18 mV
